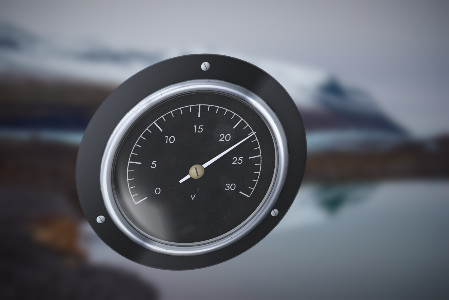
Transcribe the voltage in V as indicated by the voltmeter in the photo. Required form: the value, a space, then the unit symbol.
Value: 22 V
